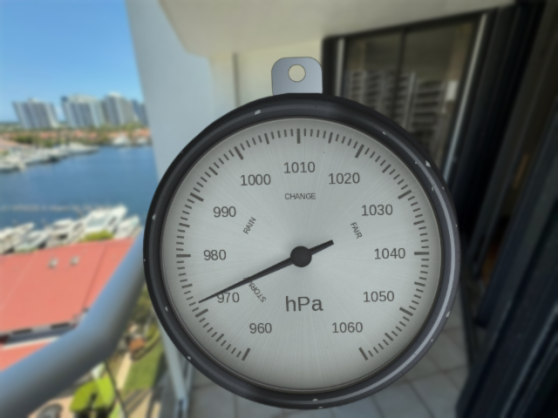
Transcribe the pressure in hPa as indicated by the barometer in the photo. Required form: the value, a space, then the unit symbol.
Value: 972 hPa
